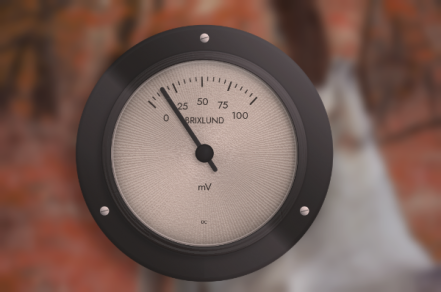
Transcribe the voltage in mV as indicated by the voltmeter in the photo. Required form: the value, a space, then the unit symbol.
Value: 15 mV
